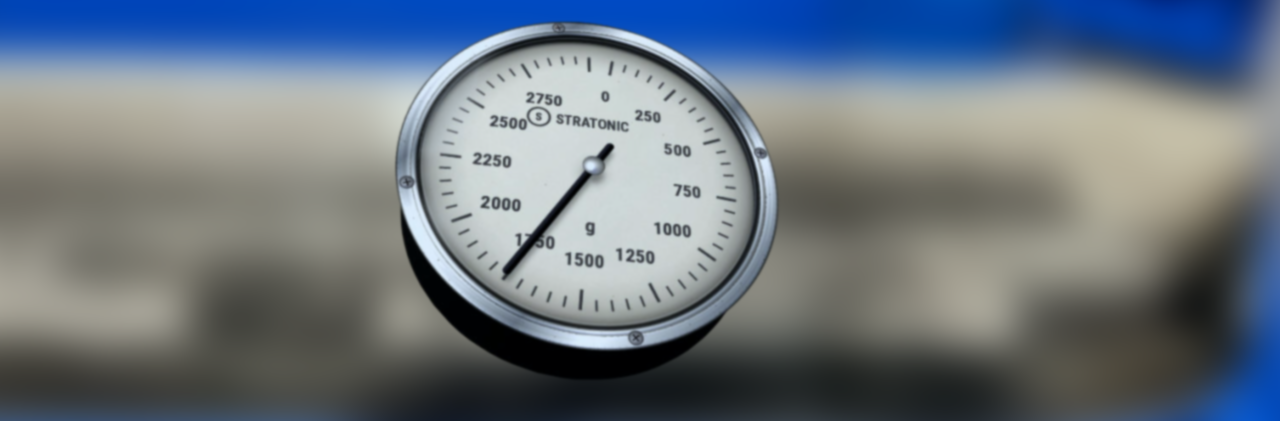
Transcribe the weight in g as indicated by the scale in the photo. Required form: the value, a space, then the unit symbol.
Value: 1750 g
